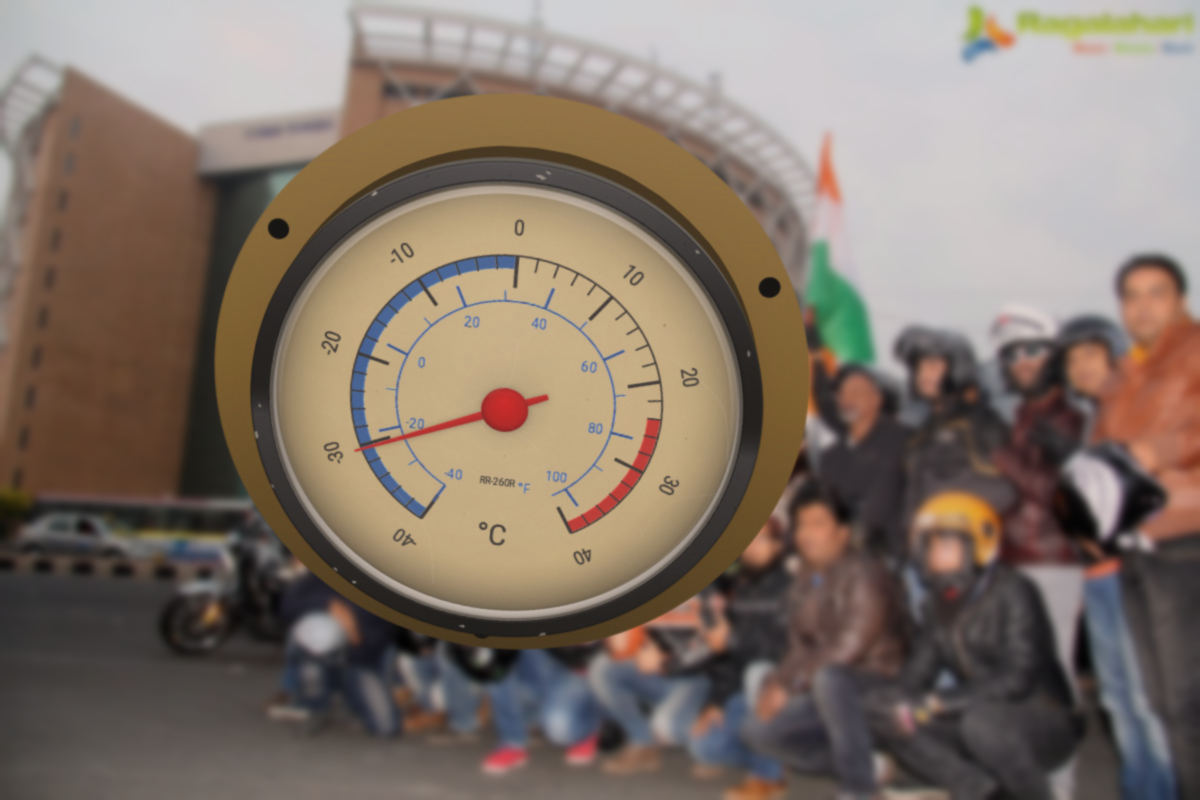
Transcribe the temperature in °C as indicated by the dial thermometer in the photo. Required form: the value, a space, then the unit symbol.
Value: -30 °C
